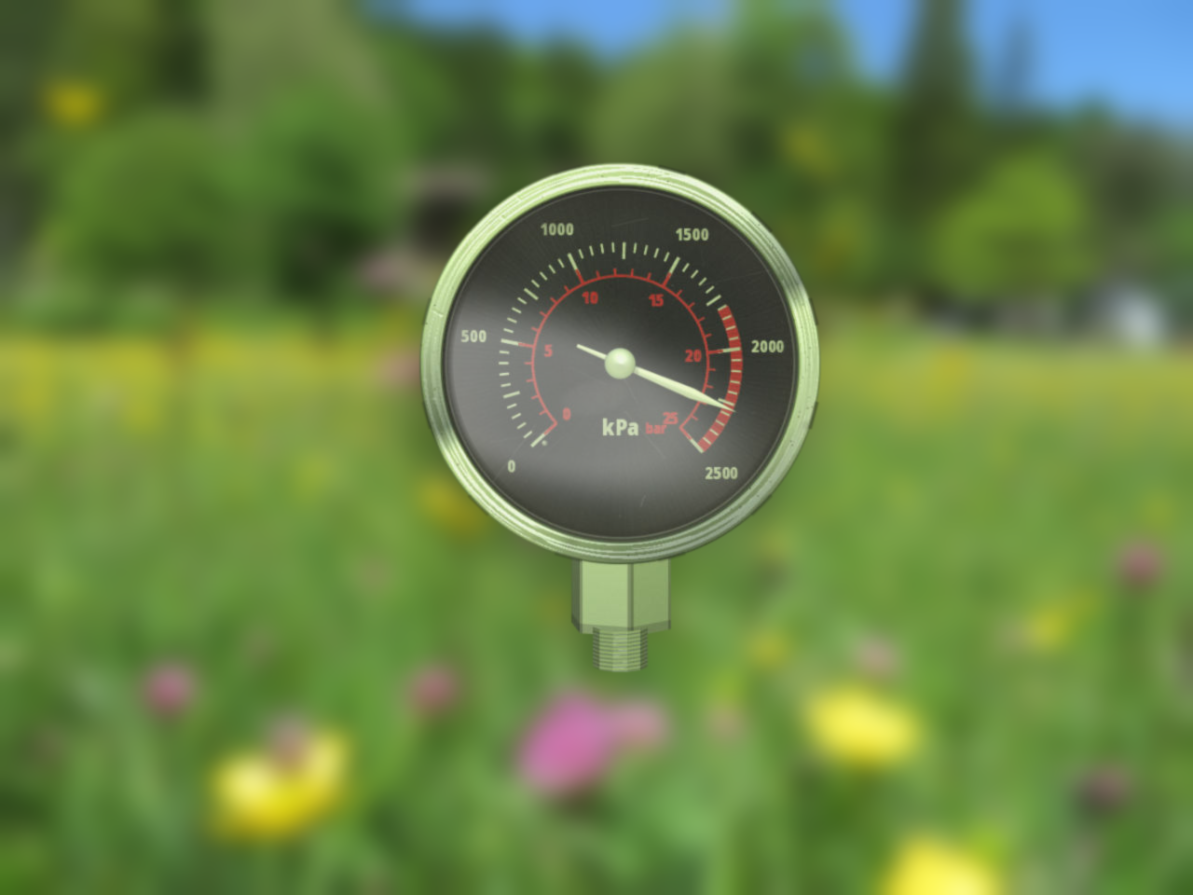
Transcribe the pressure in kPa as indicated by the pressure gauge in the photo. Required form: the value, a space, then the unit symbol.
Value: 2275 kPa
